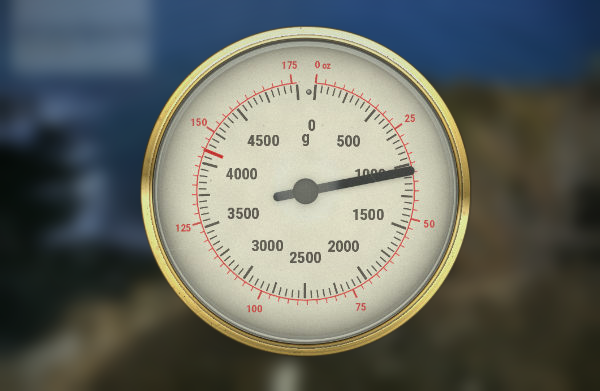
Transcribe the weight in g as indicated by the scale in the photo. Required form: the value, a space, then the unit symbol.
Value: 1050 g
